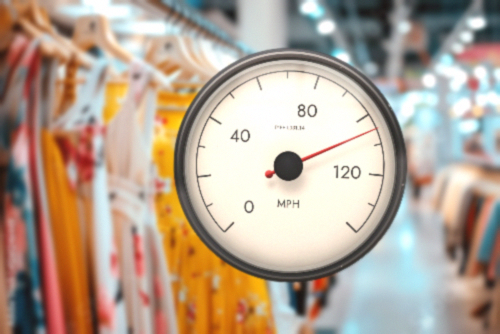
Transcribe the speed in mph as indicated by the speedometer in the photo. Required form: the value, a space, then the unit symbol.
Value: 105 mph
